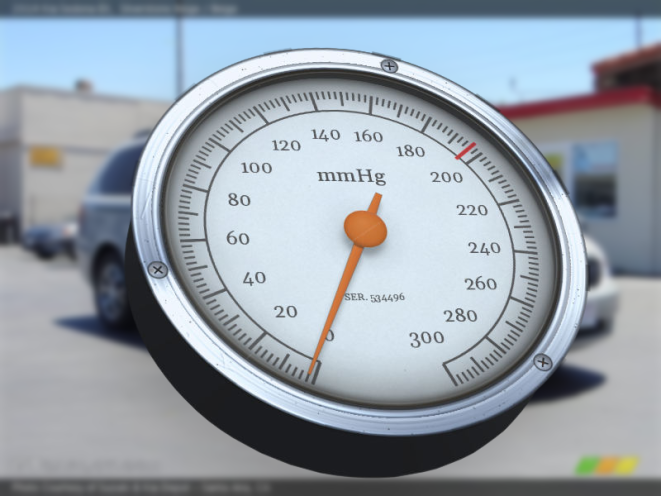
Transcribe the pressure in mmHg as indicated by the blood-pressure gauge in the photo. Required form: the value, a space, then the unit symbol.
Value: 2 mmHg
